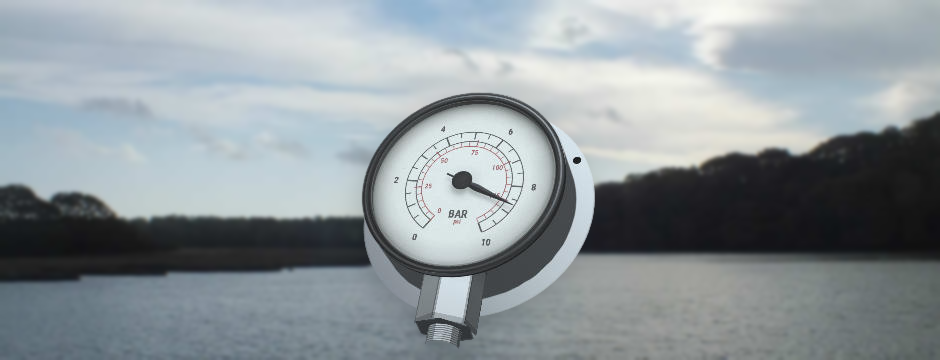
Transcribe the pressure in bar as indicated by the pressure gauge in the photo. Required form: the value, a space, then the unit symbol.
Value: 8.75 bar
